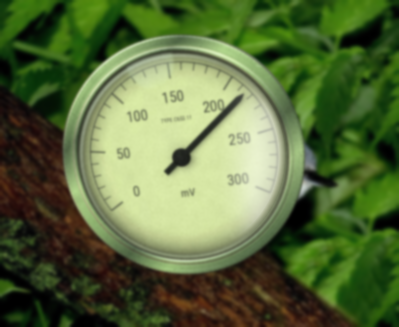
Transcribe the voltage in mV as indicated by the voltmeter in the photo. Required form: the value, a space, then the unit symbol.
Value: 215 mV
